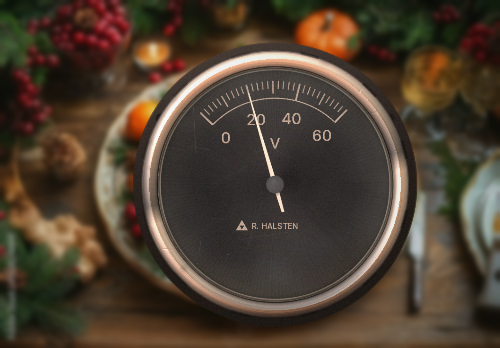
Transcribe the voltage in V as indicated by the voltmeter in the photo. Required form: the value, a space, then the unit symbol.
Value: 20 V
